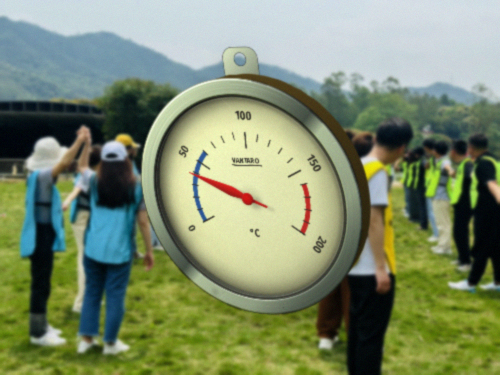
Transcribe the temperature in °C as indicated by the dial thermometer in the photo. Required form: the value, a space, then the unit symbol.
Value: 40 °C
